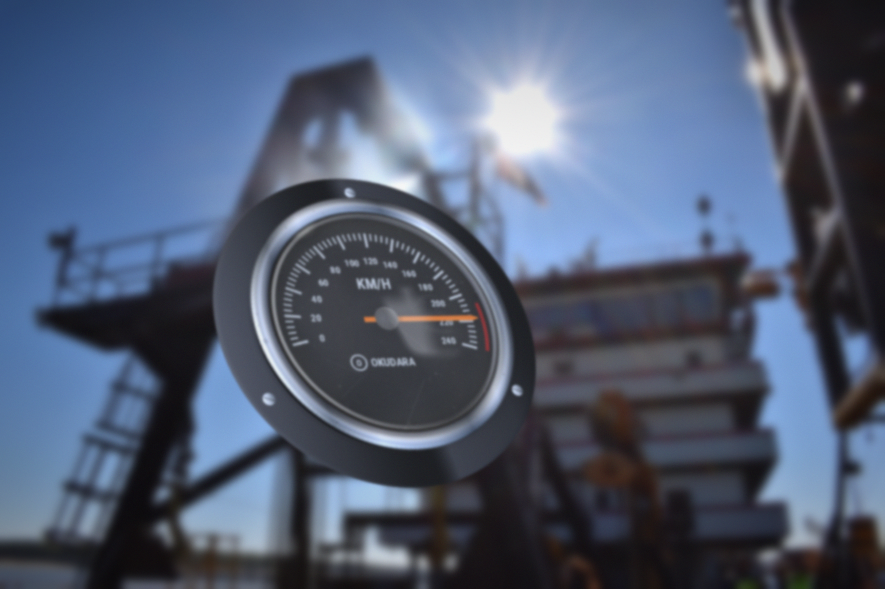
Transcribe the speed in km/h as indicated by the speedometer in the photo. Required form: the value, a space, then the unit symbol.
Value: 220 km/h
